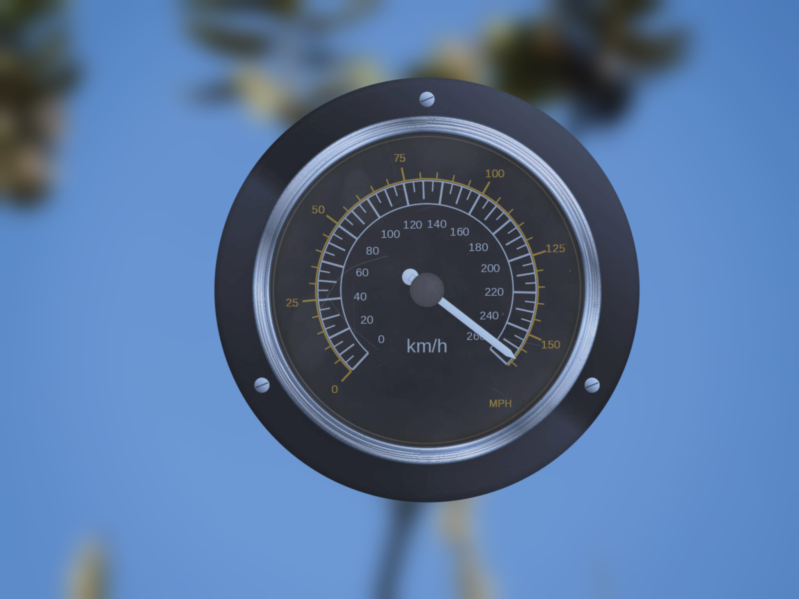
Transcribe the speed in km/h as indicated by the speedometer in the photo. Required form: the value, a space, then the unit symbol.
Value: 255 km/h
